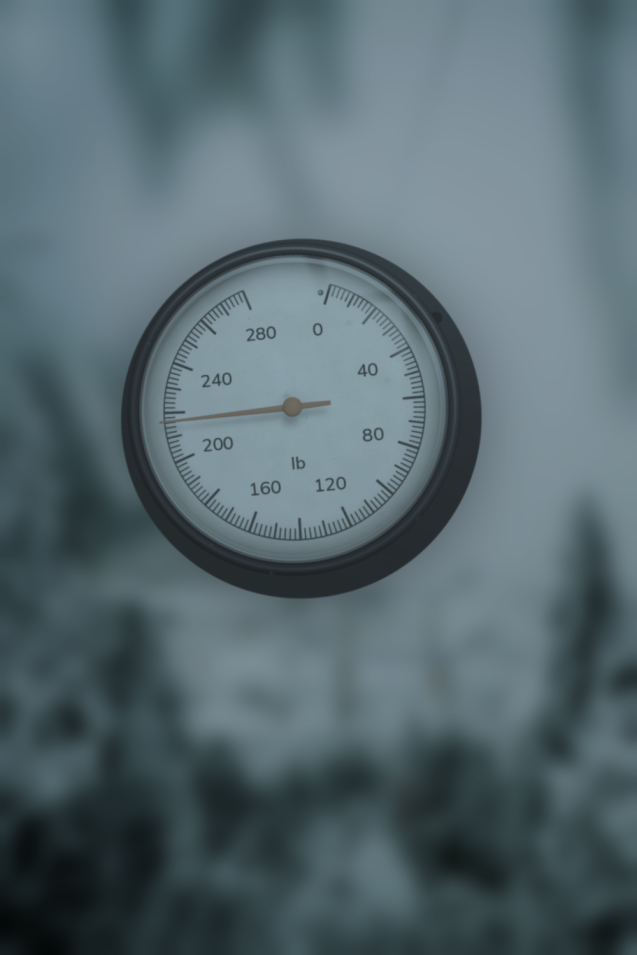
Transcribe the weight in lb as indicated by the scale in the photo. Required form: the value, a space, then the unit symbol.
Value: 216 lb
